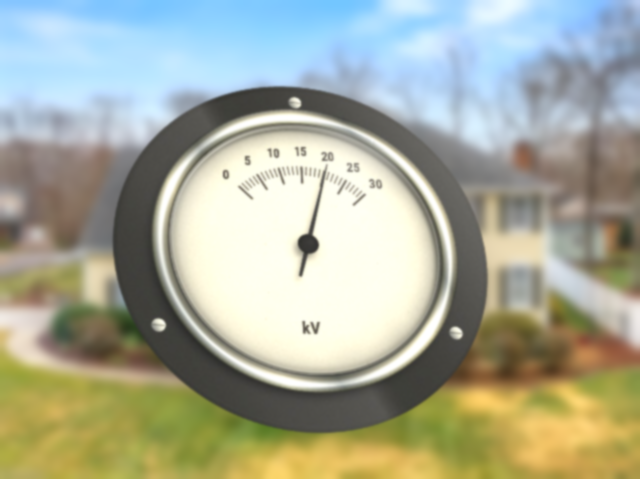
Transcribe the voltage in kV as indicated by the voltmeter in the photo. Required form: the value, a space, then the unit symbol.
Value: 20 kV
